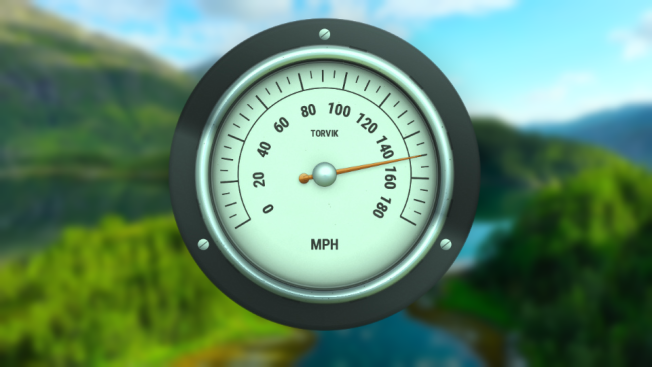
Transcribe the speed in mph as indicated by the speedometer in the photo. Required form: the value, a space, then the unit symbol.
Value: 150 mph
